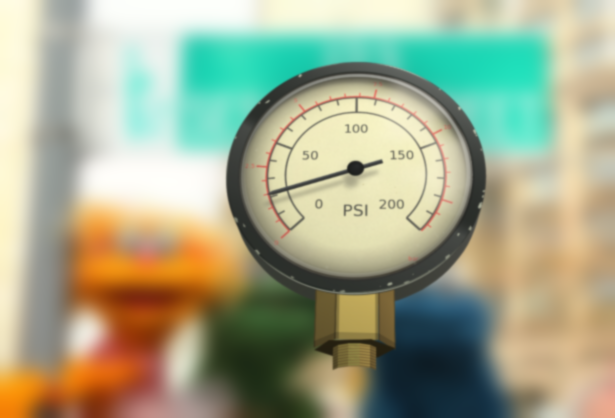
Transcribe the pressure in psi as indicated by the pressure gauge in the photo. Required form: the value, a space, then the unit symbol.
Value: 20 psi
